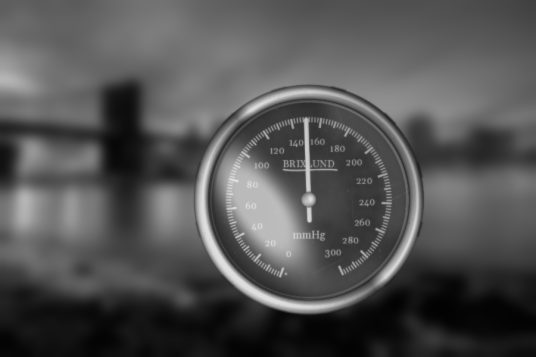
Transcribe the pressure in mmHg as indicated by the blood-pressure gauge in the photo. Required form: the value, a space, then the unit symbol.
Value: 150 mmHg
